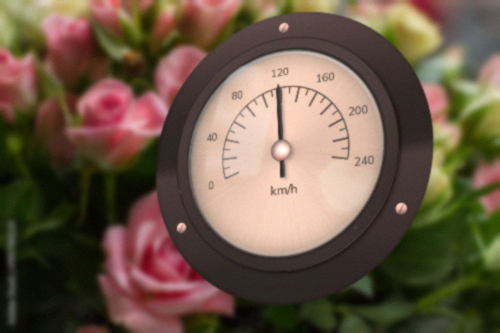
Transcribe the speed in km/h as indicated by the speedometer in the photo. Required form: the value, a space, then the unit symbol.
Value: 120 km/h
